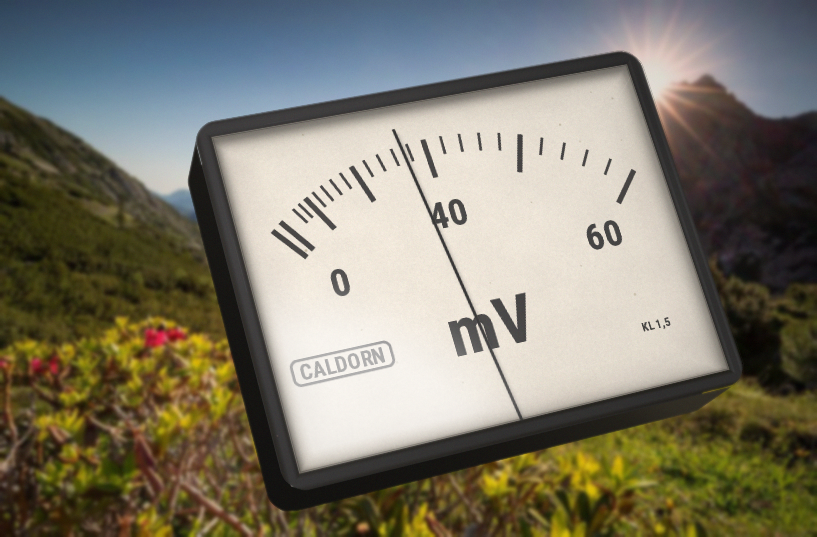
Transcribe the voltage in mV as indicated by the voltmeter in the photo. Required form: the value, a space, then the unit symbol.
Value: 37 mV
